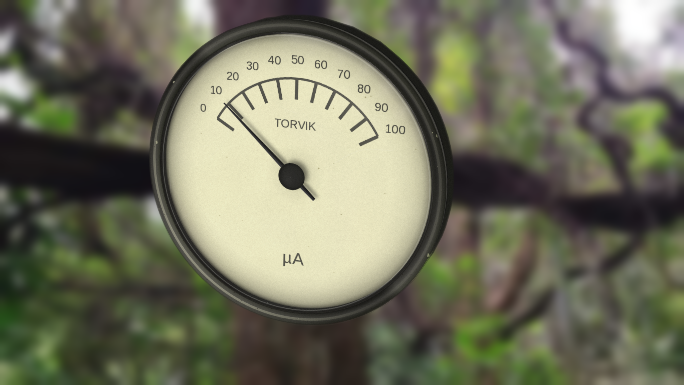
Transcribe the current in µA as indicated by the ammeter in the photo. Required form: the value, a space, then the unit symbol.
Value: 10 µA
